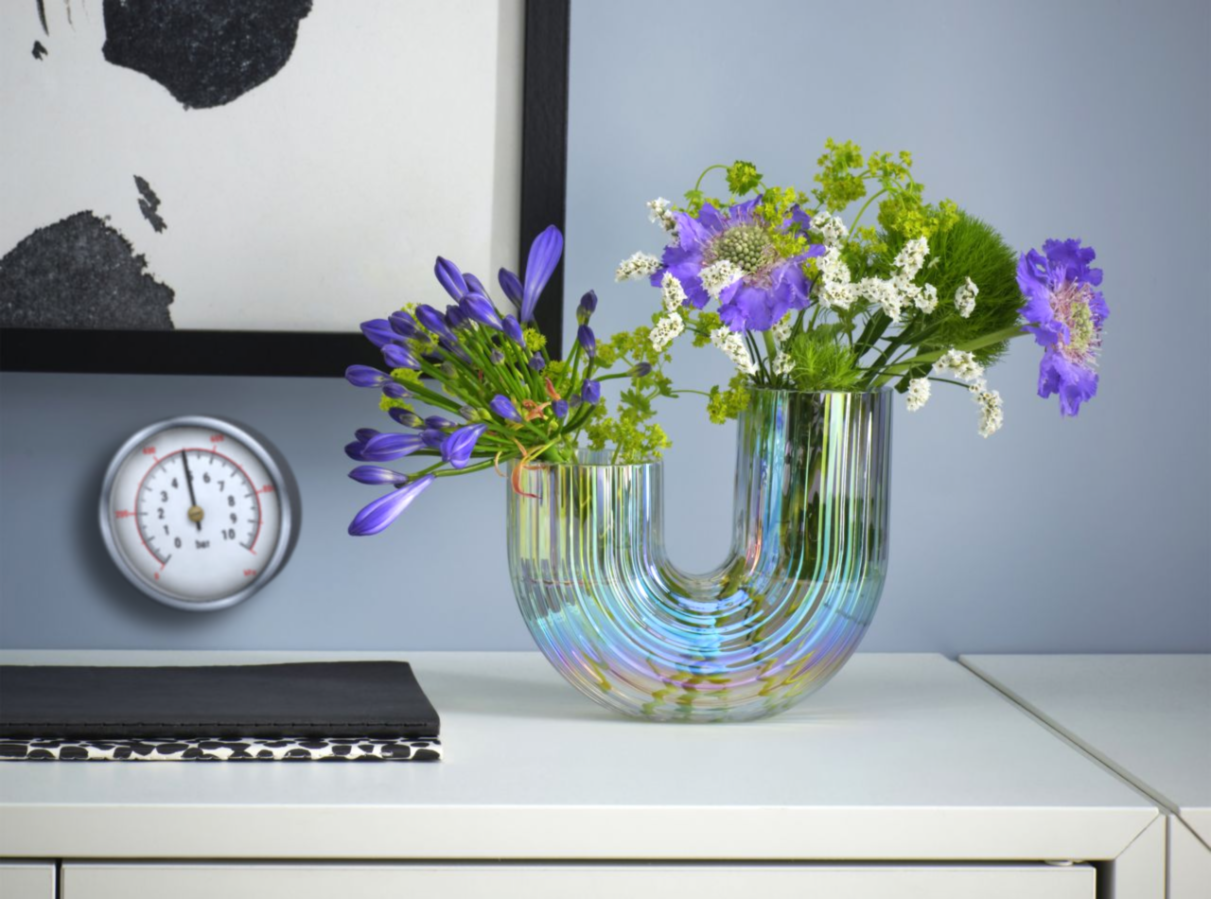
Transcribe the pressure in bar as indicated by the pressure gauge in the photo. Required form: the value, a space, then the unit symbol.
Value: 5 bar
